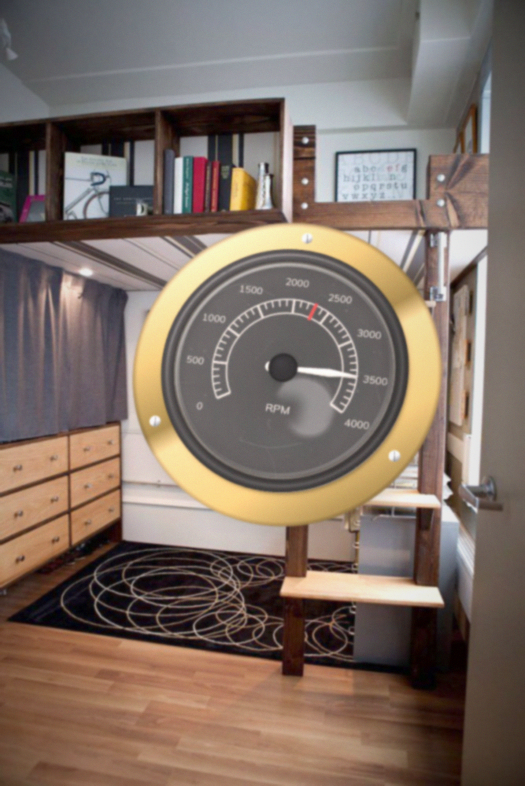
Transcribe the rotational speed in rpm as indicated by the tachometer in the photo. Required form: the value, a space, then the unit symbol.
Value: 3500 rpm
